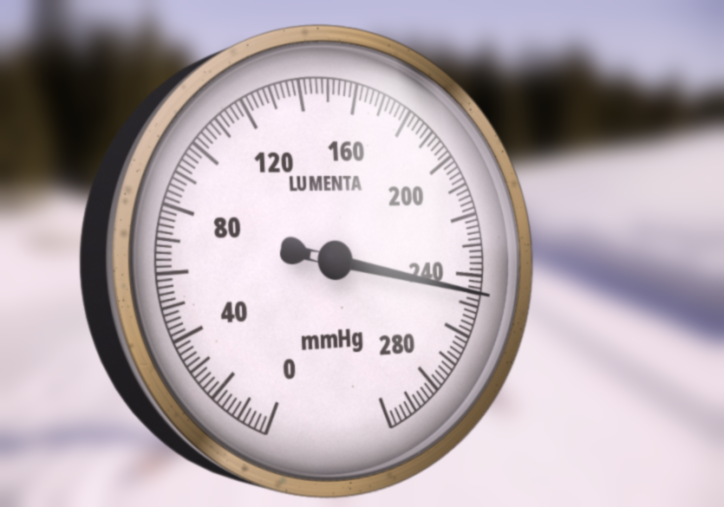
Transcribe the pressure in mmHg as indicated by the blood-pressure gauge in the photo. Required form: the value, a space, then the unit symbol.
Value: 246 mmHg
